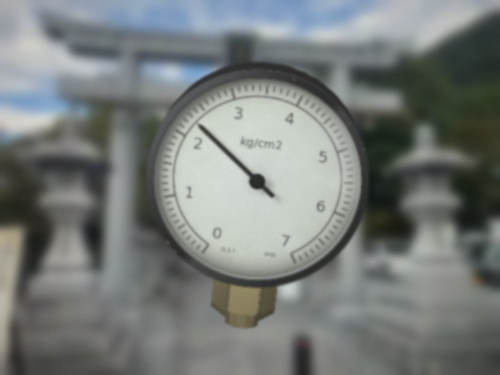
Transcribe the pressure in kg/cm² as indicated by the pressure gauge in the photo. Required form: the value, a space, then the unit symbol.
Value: 2.3 kg/cm²
